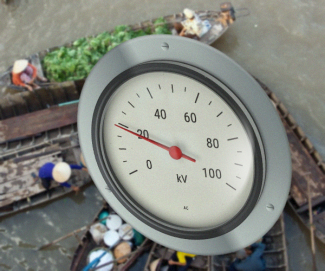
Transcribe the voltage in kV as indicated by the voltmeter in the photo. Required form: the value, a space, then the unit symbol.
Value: 20 kV
